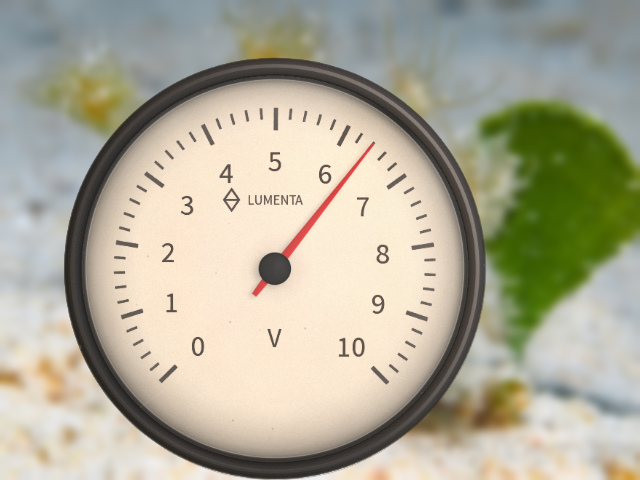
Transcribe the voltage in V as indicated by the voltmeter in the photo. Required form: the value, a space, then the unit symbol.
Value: 6.4 V
